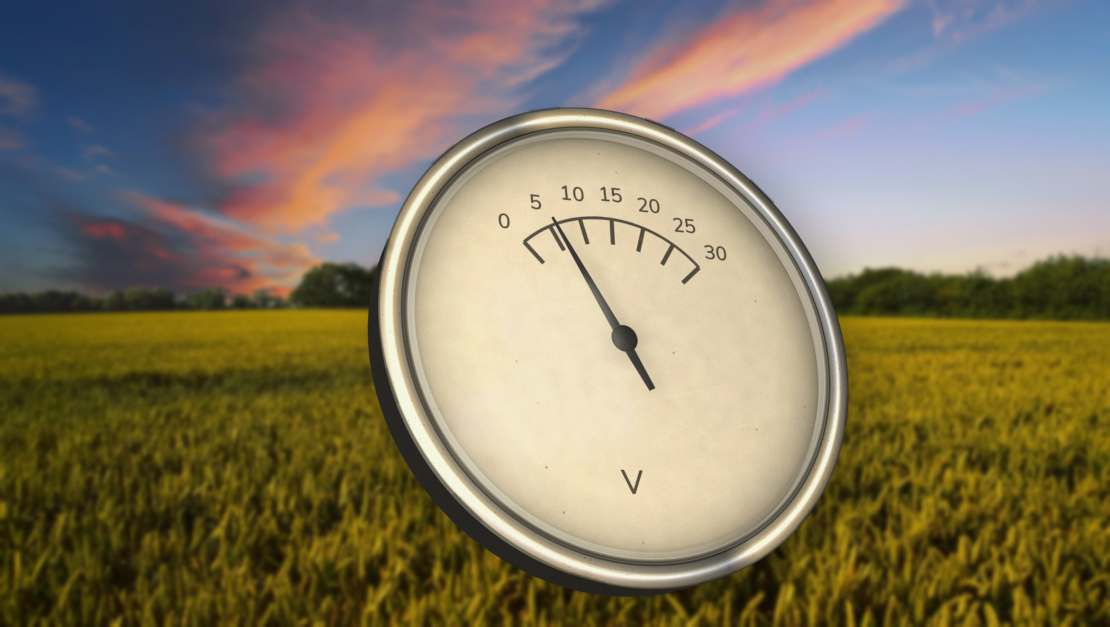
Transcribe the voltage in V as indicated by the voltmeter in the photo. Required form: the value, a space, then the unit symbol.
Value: 5 V
